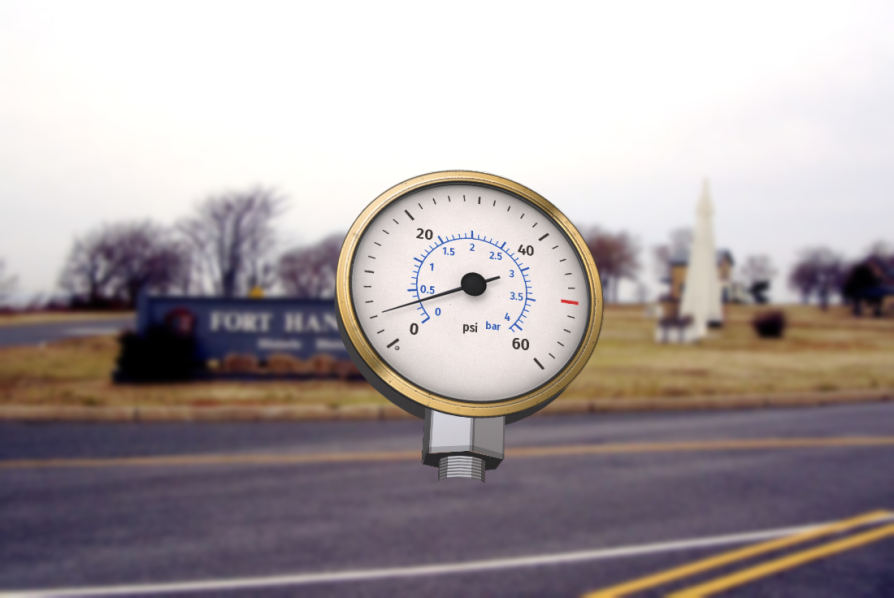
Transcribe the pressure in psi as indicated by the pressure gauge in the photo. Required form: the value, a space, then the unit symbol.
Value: 4 psi
